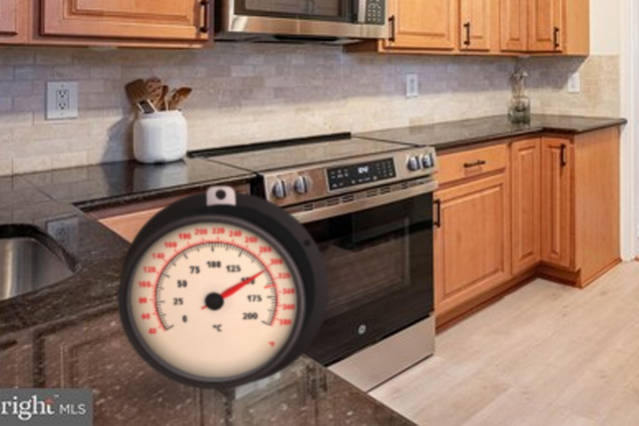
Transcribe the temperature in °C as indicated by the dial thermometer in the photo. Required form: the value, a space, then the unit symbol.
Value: 150 °C
